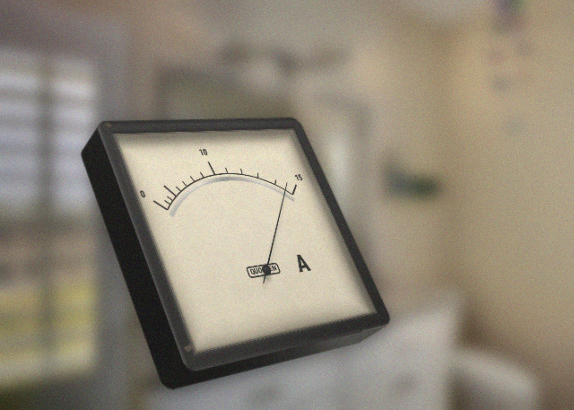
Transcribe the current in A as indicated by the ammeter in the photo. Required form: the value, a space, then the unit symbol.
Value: 14.5 A
